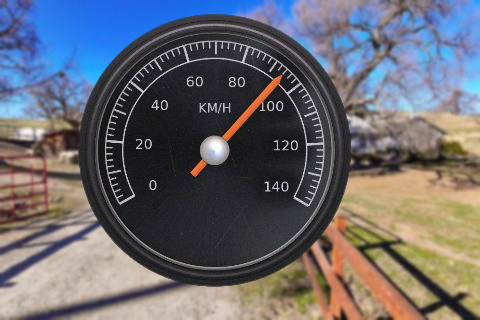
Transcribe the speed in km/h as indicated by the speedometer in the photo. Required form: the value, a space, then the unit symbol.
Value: 94 km/h
